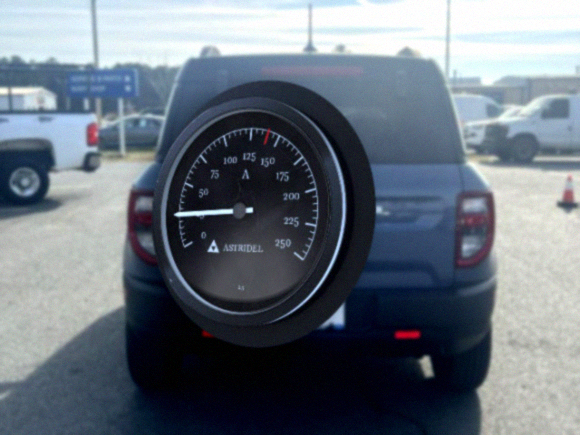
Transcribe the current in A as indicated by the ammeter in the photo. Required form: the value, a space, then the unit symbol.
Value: 25 A
